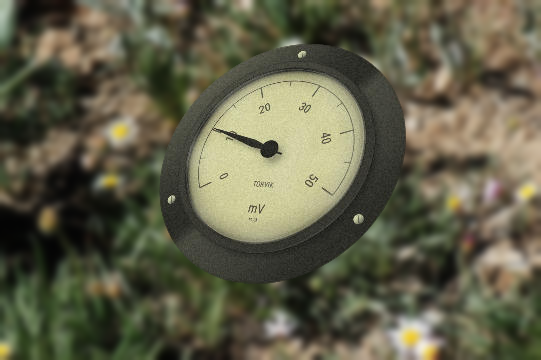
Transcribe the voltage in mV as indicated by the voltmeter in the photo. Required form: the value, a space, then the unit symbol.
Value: 10 mV
